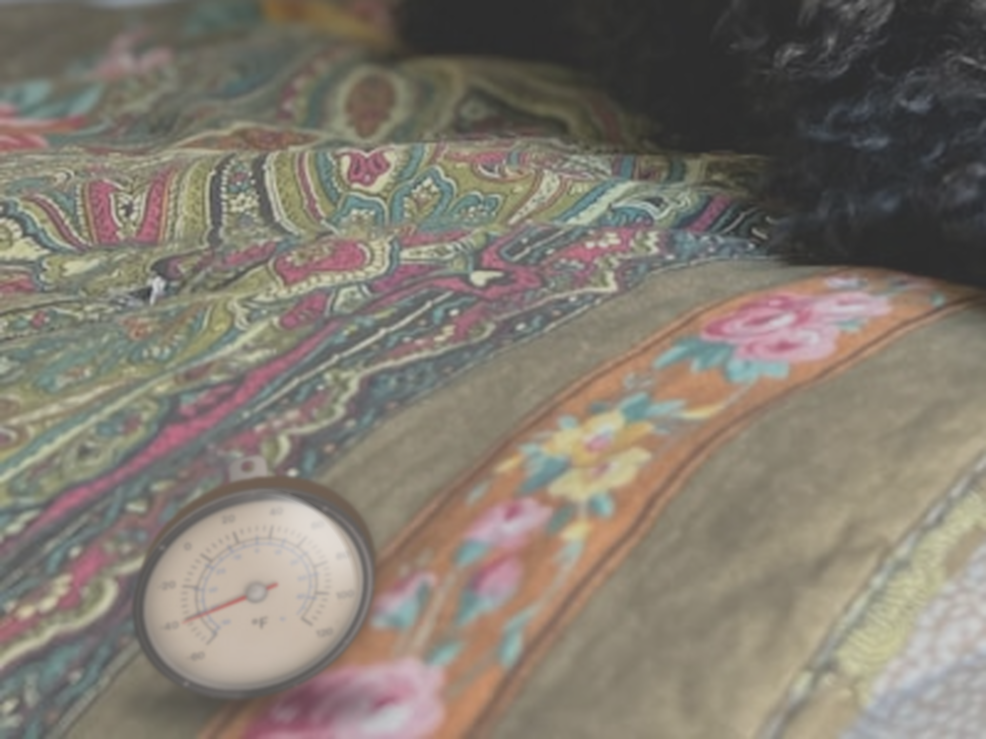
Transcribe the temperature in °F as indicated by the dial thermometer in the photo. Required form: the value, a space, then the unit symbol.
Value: -40 °F
